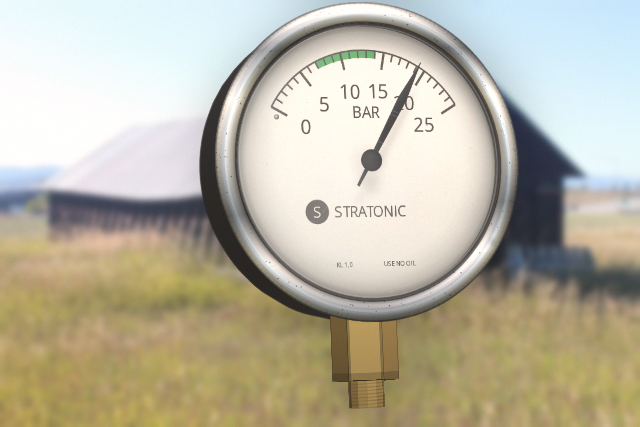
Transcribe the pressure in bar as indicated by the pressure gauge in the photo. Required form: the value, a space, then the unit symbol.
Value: 19 bar
